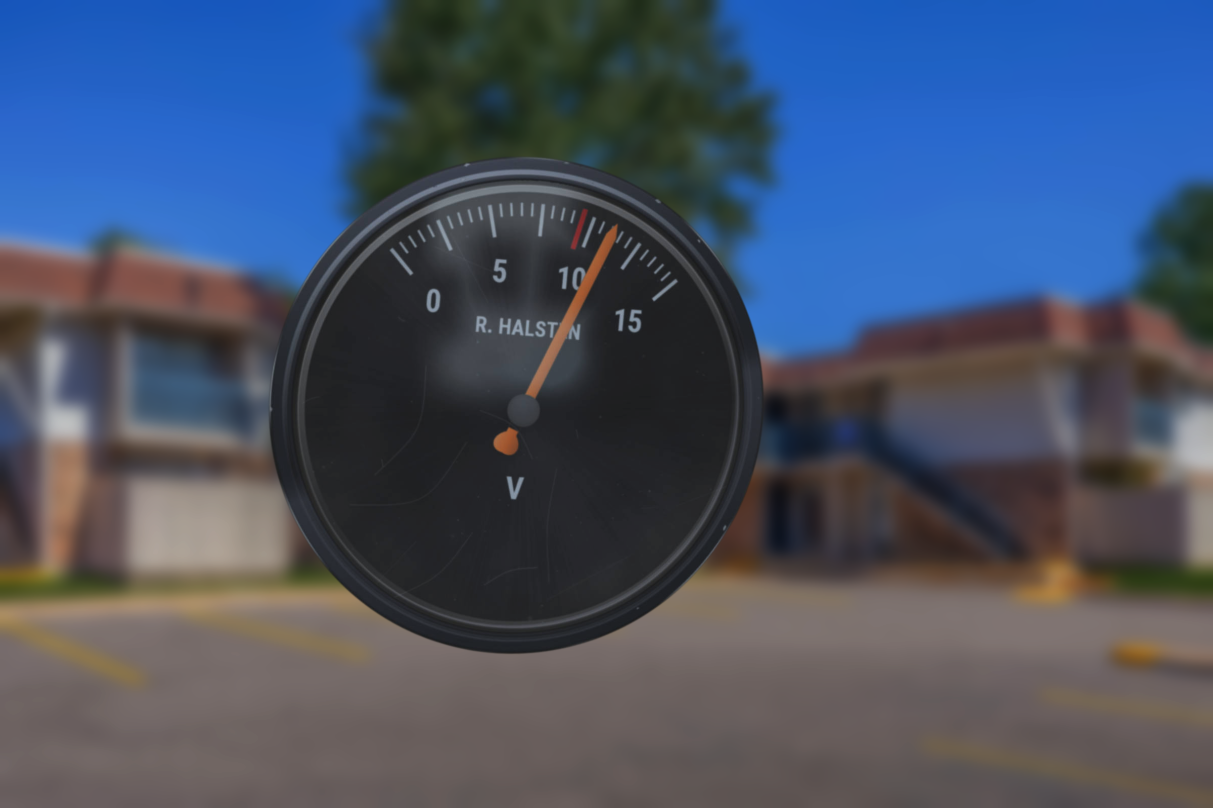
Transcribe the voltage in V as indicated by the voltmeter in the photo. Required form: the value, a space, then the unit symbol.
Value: 11 V
